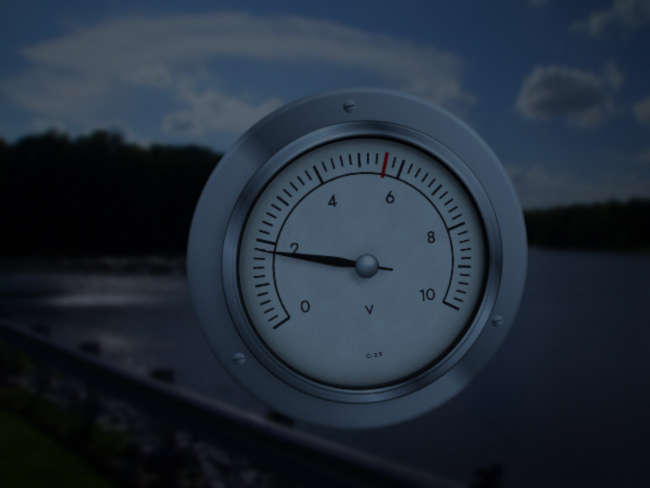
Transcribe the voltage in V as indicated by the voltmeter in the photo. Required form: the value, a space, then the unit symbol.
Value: 1.8 V
